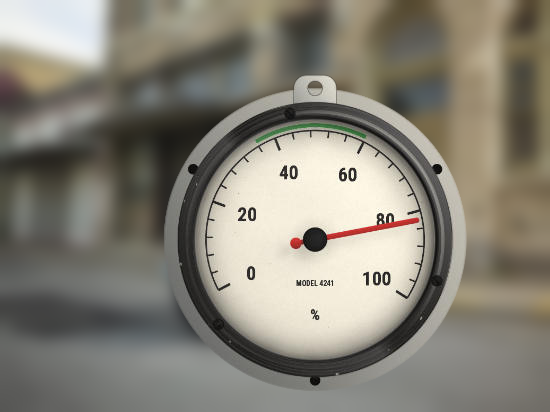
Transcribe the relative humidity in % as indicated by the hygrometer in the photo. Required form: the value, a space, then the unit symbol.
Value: 82 %
